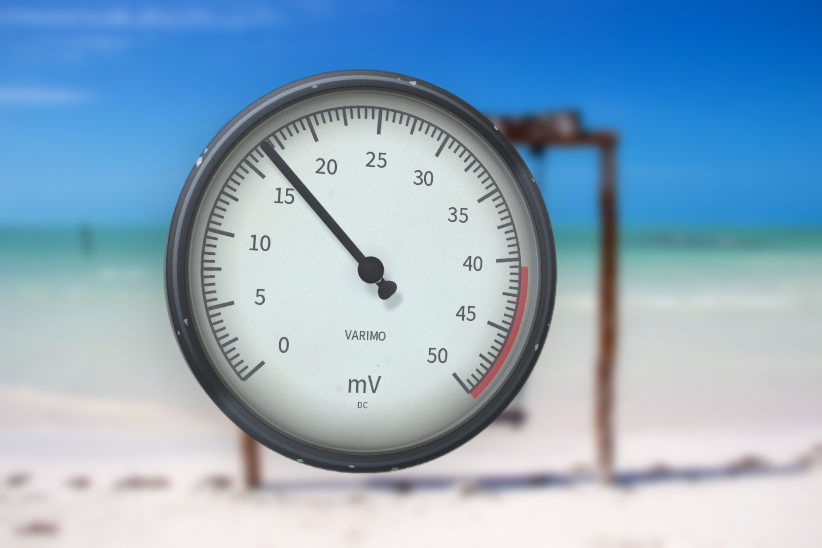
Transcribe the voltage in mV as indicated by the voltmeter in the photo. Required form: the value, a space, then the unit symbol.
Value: 16.5 mV
